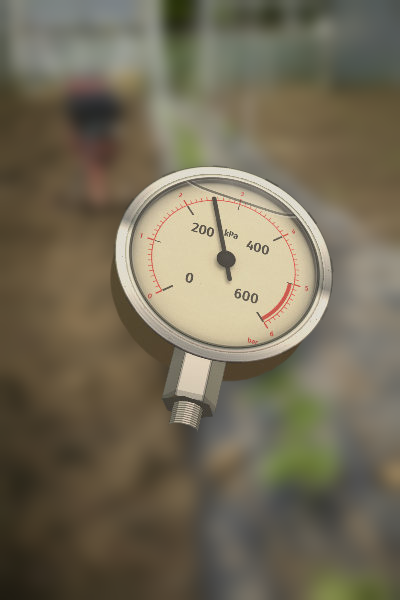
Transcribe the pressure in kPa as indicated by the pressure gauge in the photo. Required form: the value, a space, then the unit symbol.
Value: 250 kPa
